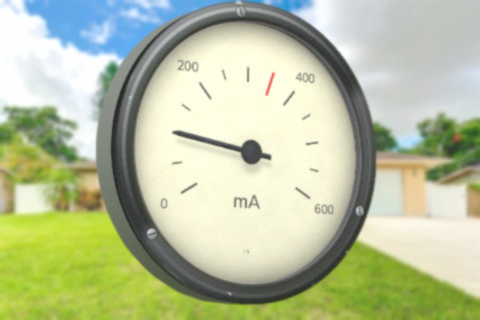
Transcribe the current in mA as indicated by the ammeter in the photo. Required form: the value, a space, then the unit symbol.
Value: 100 mA
